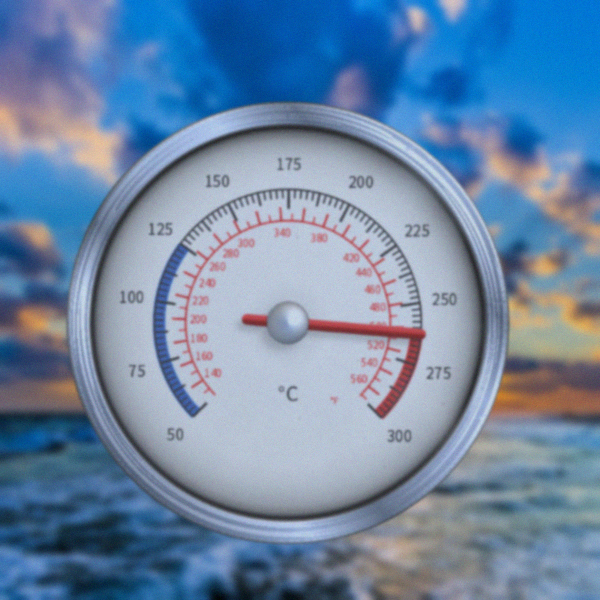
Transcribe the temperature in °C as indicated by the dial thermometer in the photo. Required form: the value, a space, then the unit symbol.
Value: 262.5 °C
